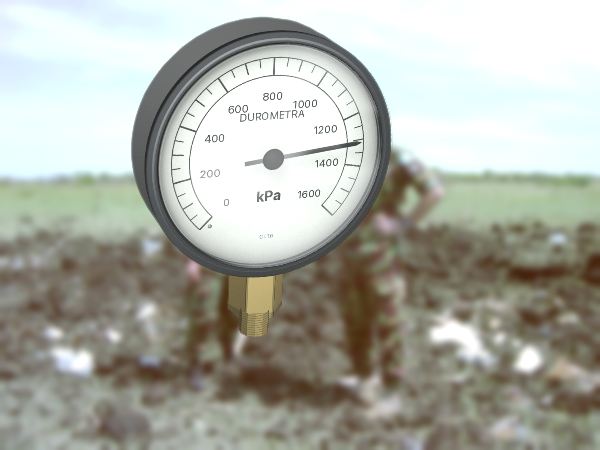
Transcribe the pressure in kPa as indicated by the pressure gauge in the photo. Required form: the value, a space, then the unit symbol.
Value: 1300 kPa
